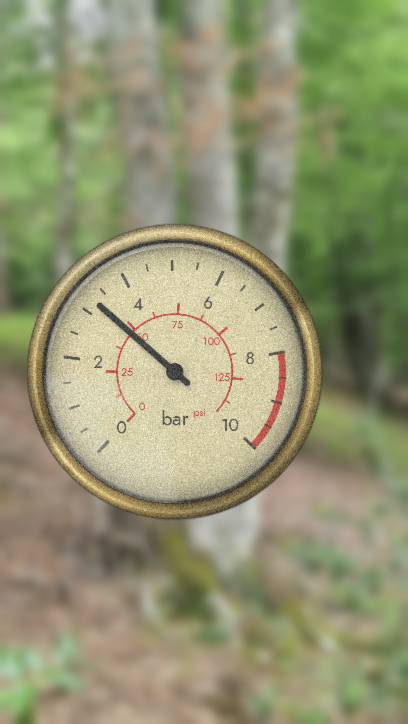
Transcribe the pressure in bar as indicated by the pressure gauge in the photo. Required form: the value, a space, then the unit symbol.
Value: 3.25 bar
